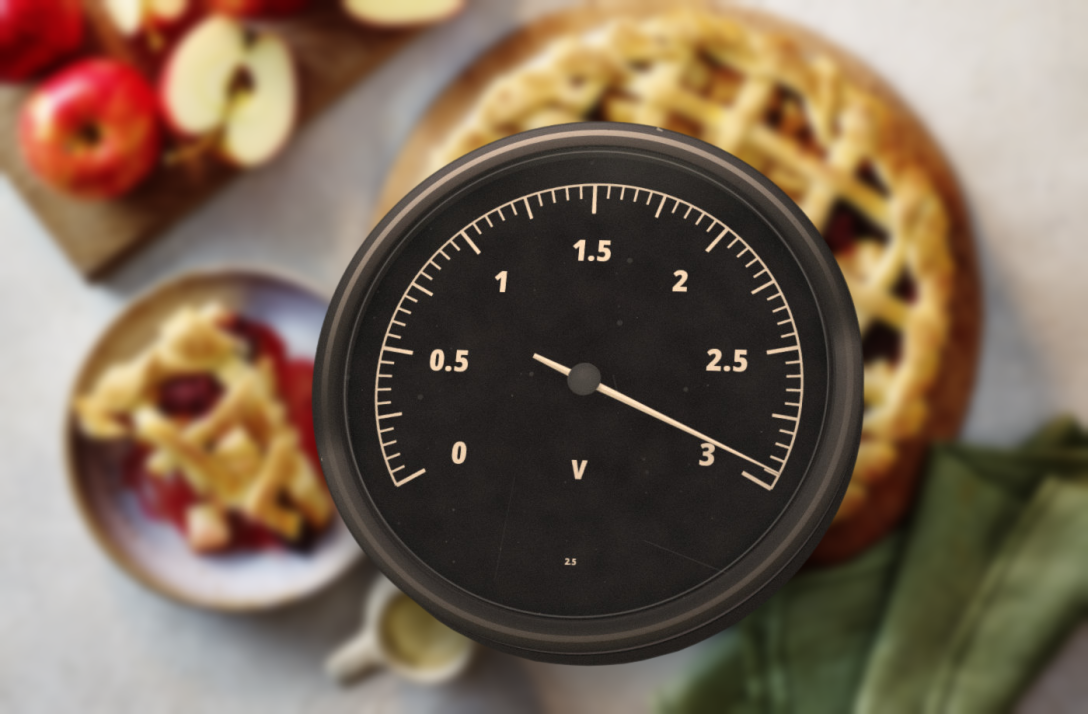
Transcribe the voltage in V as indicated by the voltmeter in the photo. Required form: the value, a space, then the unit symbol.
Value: 2.95 V
